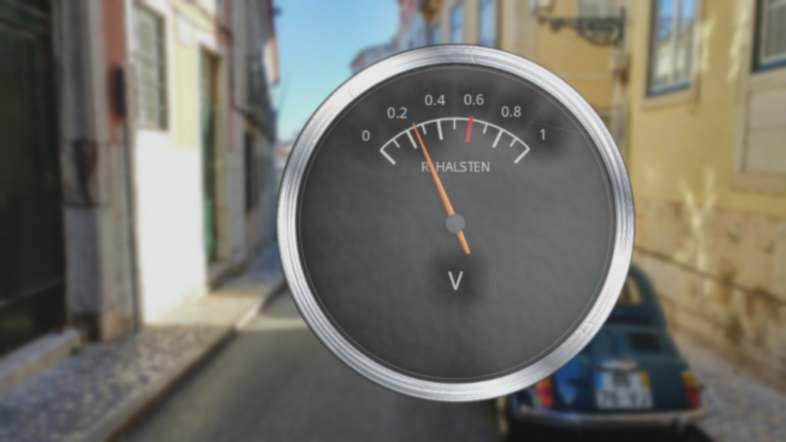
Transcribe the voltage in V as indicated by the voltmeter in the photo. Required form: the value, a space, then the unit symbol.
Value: 0.25 V
